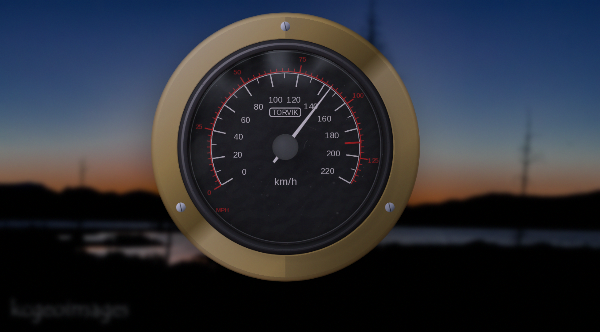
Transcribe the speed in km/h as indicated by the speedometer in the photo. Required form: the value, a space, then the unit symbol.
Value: 145 km/h
